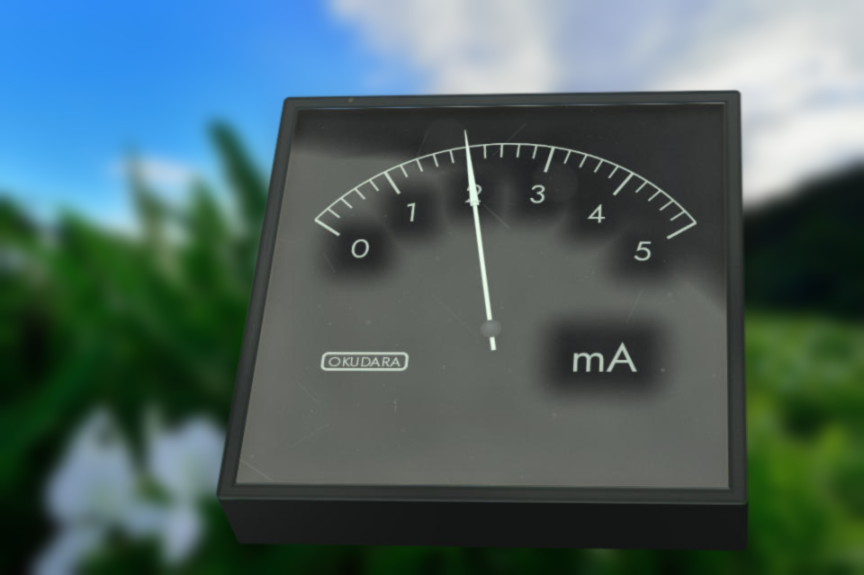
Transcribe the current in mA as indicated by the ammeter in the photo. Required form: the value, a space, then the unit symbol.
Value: 2 mA
